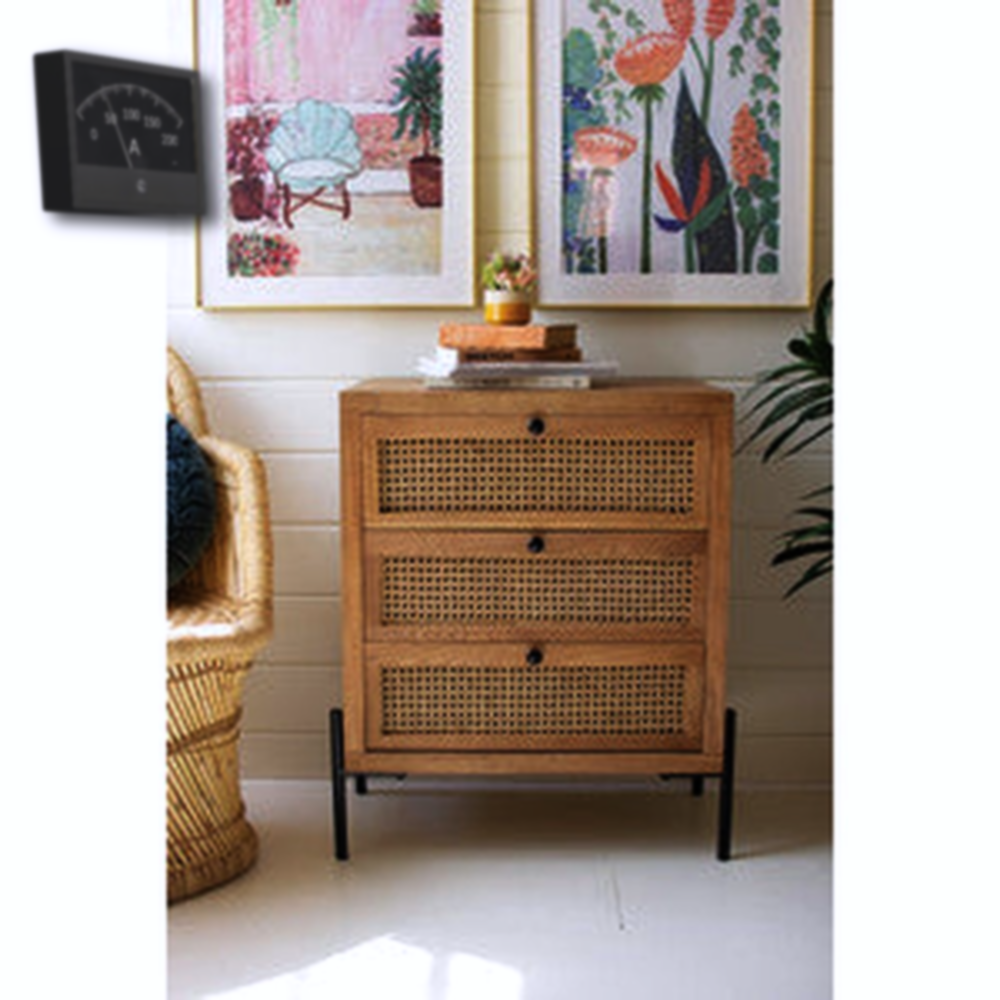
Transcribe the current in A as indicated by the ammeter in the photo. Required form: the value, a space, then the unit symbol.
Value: 50 A
